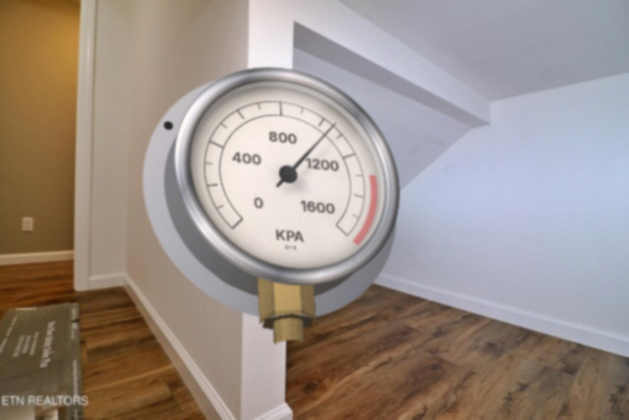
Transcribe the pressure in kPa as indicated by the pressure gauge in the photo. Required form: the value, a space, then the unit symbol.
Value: 1050 kPa
